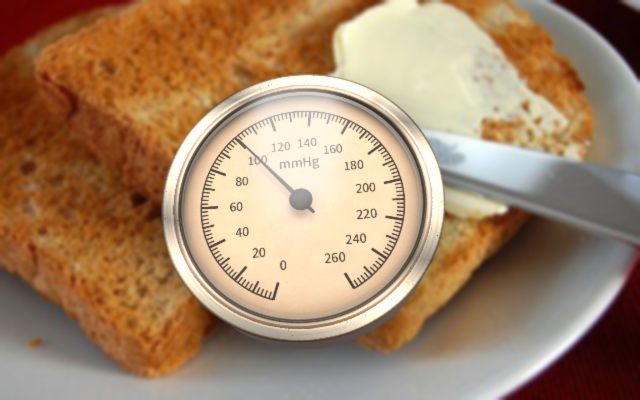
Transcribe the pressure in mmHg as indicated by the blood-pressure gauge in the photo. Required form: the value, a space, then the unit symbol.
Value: 100 mmHg
